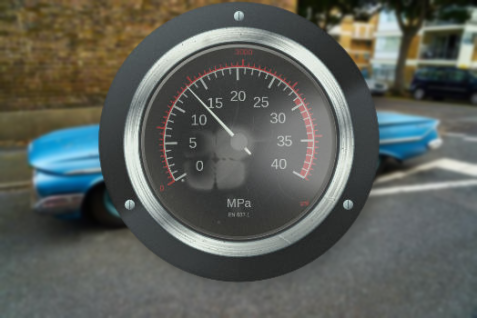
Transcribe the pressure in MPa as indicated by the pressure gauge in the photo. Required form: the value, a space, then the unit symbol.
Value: 13 MPa
